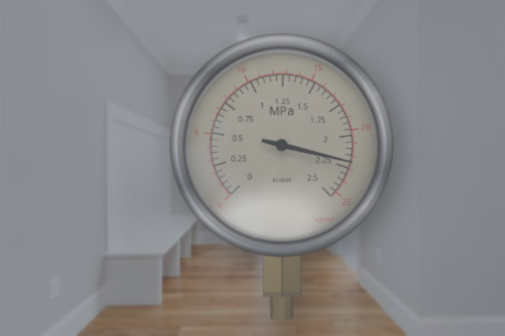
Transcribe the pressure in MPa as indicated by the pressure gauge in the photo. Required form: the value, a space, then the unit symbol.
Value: 2.2 MPa
